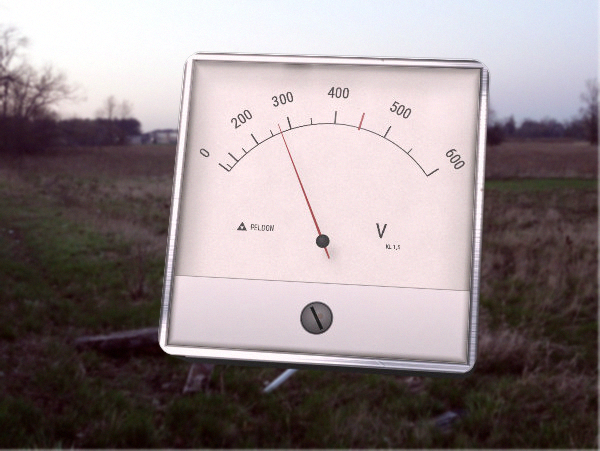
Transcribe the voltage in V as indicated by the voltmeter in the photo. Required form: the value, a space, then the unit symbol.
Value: 275 V
